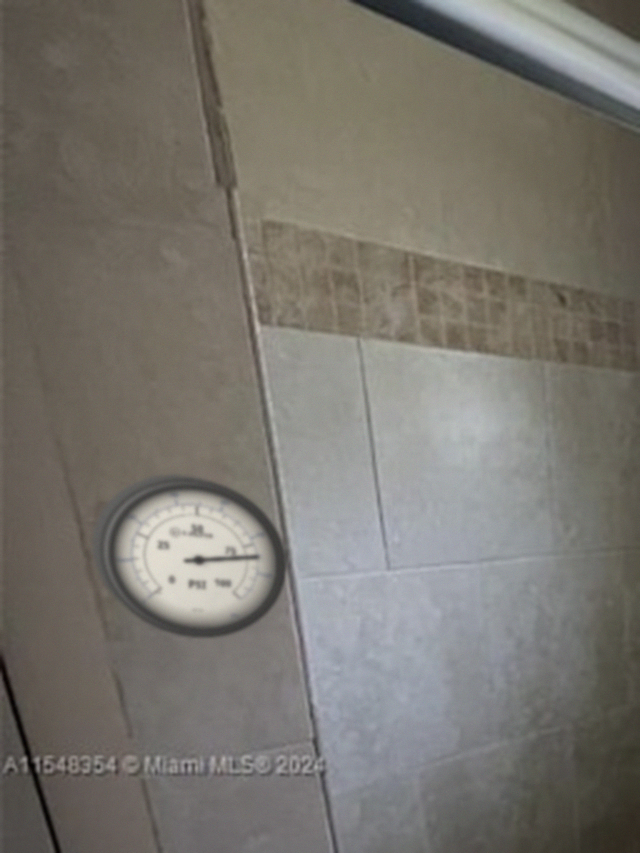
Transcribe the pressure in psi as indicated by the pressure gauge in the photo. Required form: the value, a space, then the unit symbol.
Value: 80 psi
